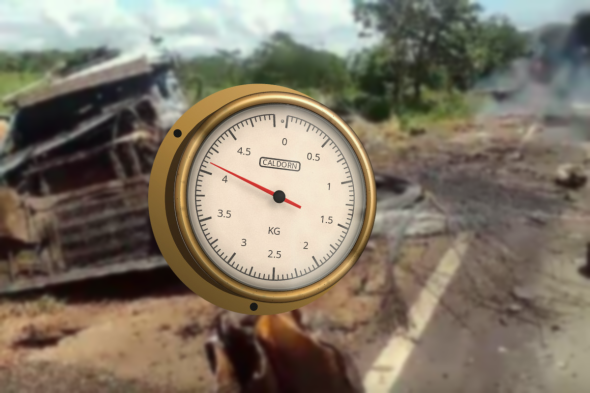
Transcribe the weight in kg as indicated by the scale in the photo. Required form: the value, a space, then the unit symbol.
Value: 4.1 kg
